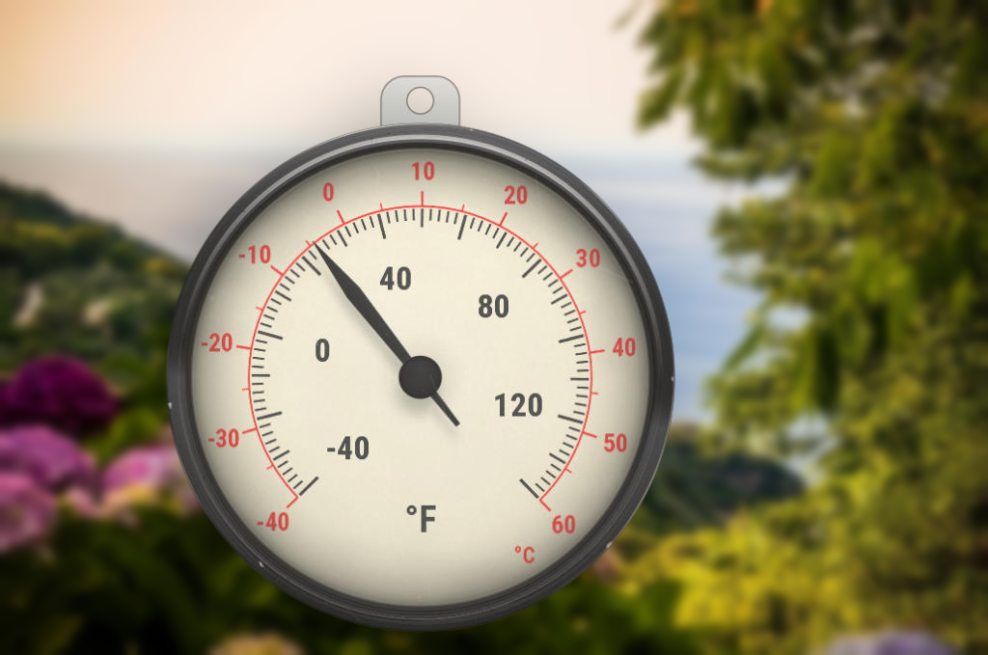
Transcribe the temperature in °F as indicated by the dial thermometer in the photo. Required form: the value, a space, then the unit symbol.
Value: 24 °F
